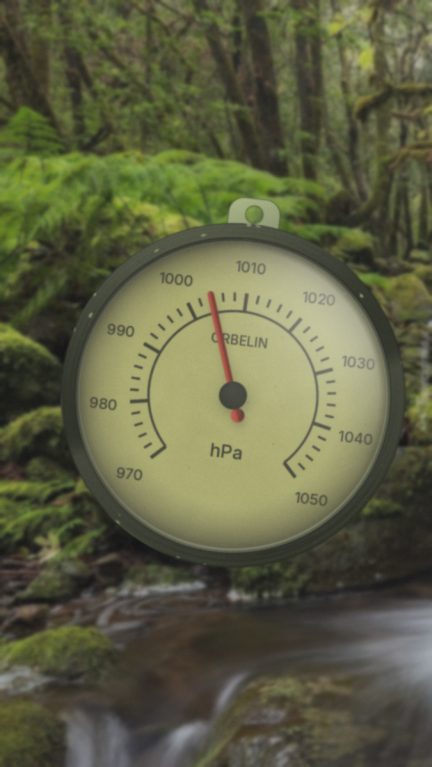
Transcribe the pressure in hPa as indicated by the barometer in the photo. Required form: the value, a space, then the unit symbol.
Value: 1004 hPa
